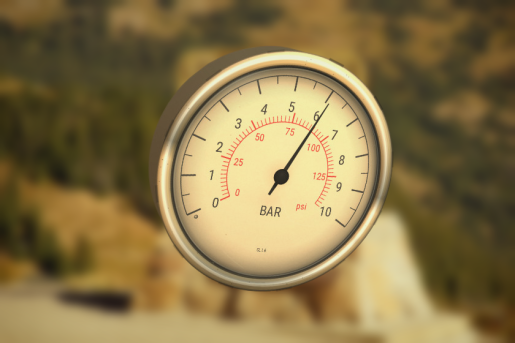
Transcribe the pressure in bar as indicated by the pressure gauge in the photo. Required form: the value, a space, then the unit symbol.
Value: 6 bar
